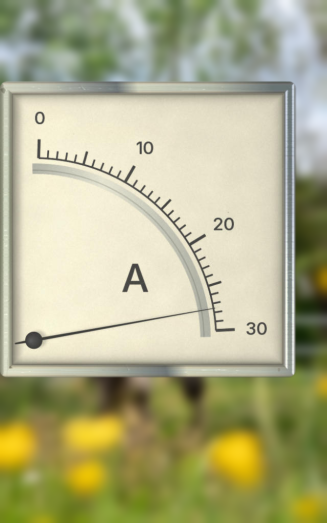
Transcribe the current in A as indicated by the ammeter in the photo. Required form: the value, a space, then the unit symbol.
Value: 27.5 A
